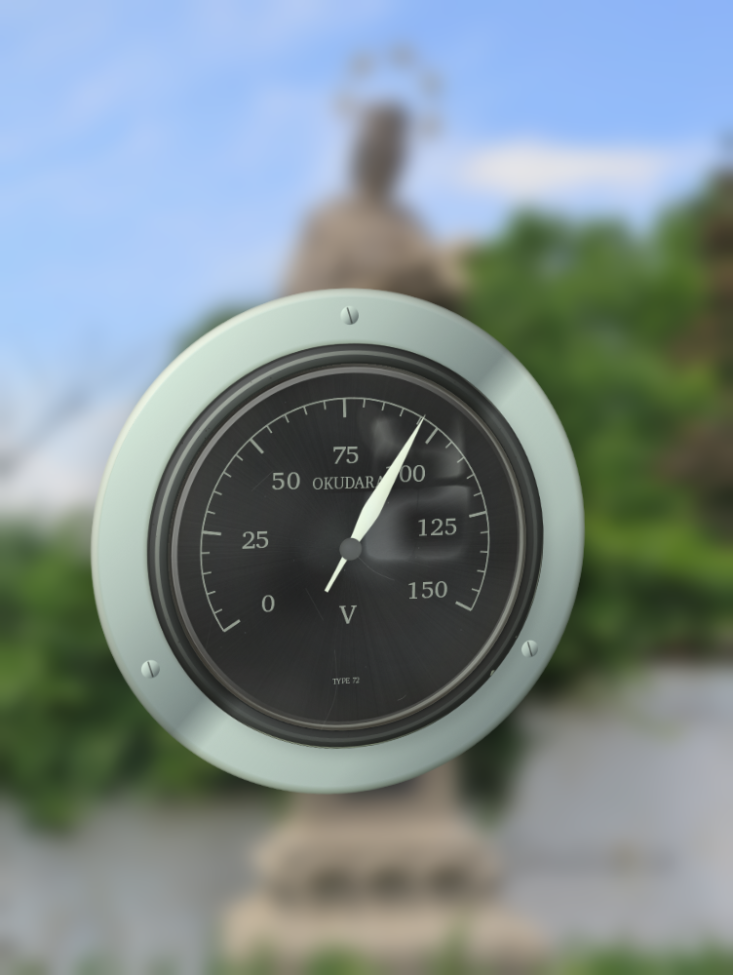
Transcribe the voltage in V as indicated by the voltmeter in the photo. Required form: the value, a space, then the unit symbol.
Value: 95 V
